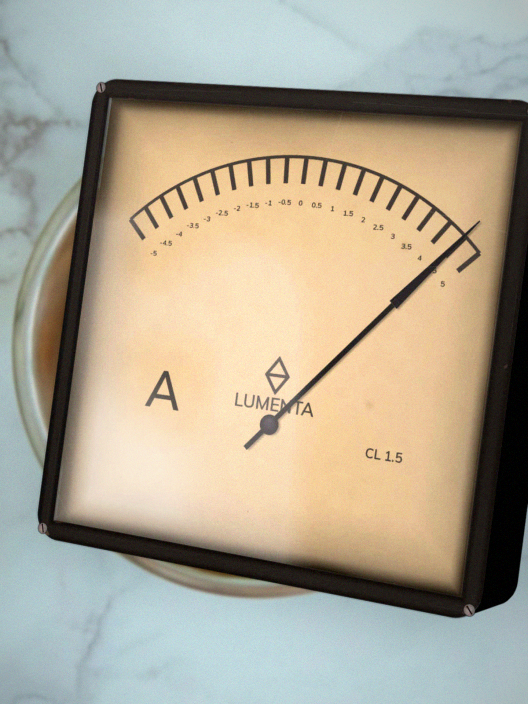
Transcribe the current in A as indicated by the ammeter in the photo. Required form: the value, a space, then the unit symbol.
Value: 4.5 A
